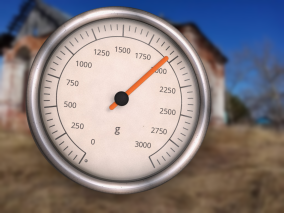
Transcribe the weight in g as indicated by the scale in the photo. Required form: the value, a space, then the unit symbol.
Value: 1950 g
